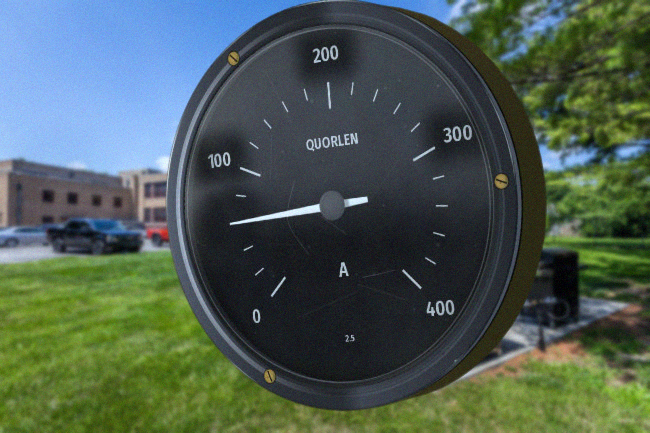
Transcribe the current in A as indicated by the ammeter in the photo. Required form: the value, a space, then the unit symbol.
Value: 60 A
